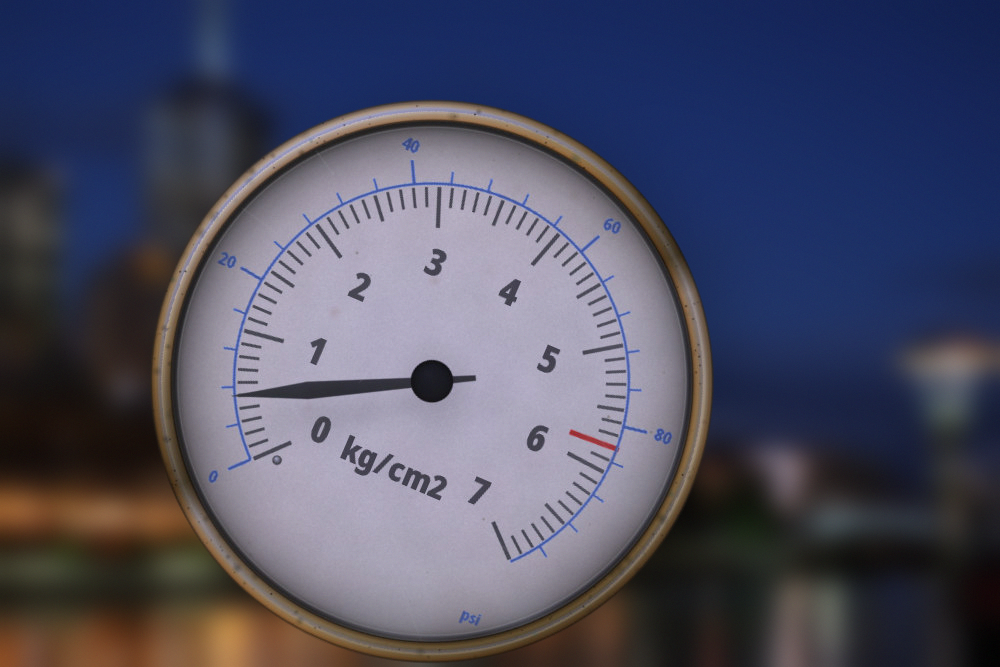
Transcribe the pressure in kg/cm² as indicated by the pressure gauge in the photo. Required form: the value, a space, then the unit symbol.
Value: 0.5 kg/cm²
